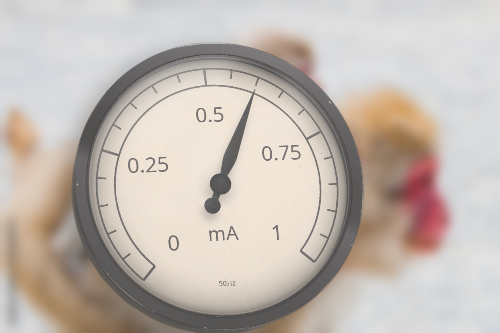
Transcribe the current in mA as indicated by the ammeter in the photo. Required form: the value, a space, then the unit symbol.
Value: 0.6 mA
